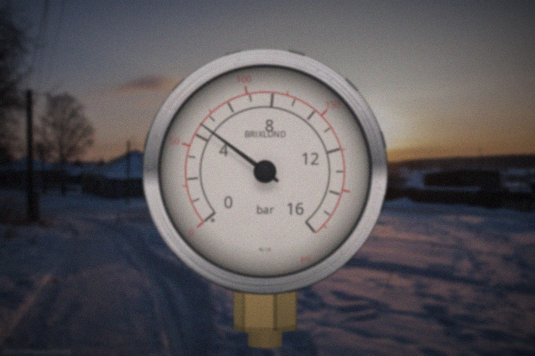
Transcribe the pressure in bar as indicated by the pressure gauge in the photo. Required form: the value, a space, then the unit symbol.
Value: 4.5 bar
